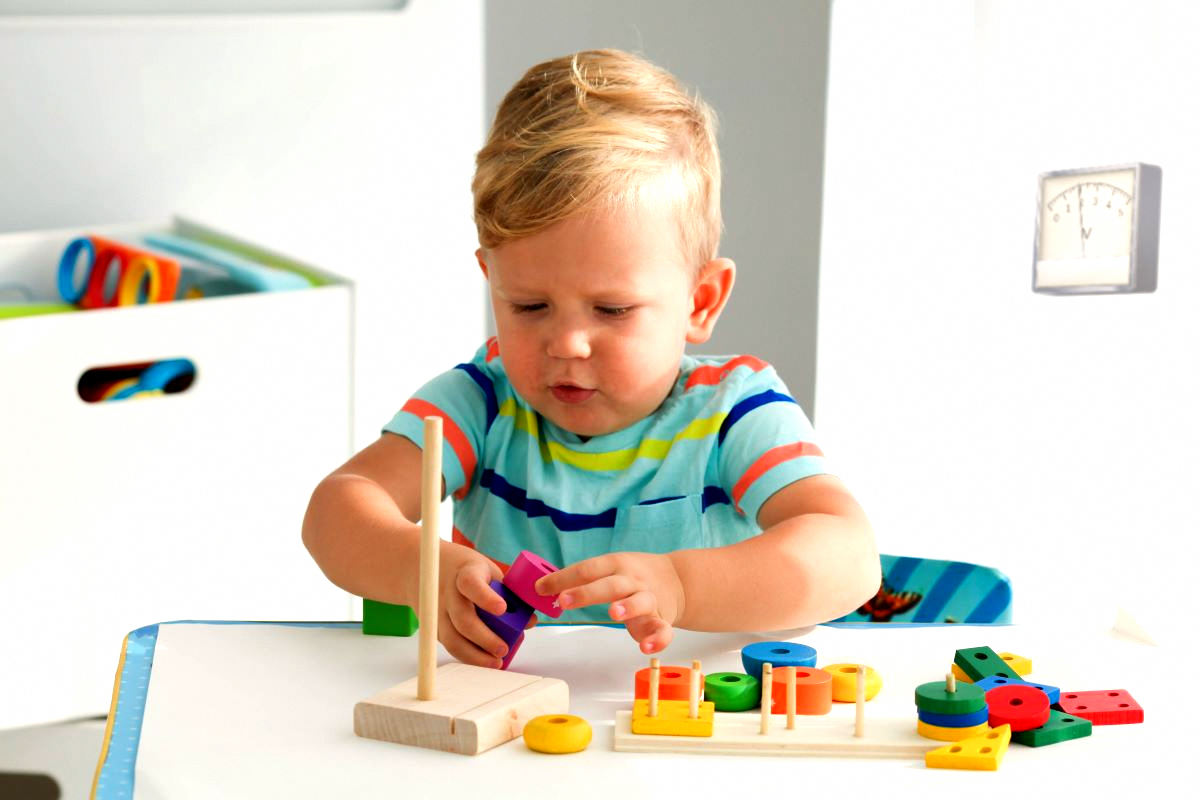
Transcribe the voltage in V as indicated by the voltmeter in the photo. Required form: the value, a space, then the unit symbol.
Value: 2 V
